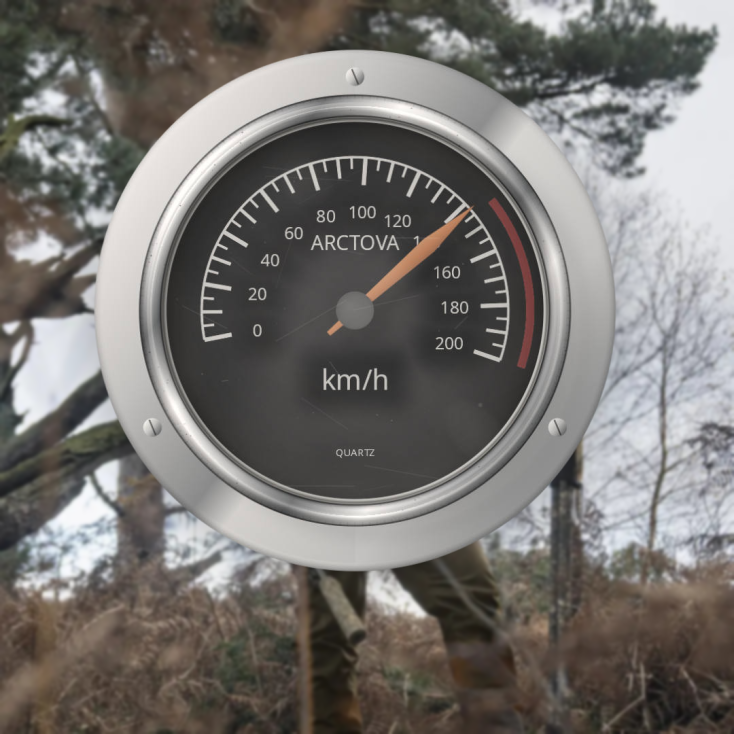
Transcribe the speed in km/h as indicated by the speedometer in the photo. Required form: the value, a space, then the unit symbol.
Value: 142.5 km/h
